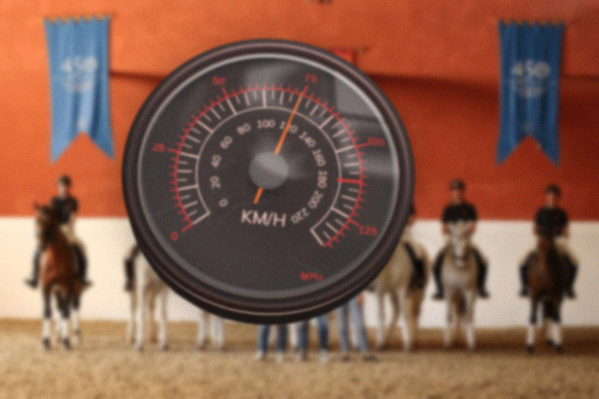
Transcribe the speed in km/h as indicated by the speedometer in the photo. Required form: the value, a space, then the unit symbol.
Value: 120 km/h
